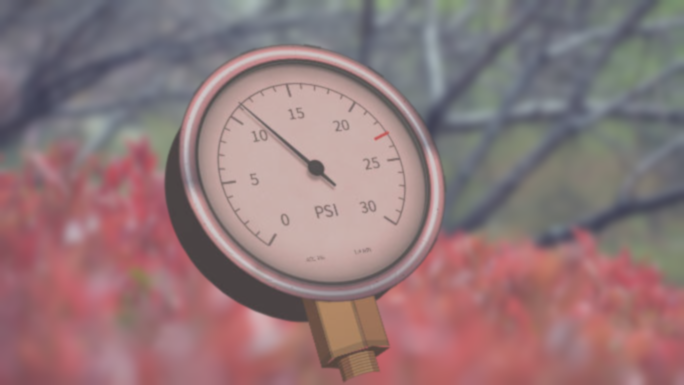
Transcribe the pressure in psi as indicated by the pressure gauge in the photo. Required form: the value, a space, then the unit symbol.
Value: 11 psi
